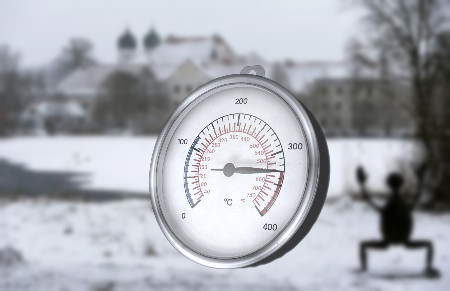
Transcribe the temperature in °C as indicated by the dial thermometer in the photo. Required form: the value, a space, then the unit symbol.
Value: 330 °C
